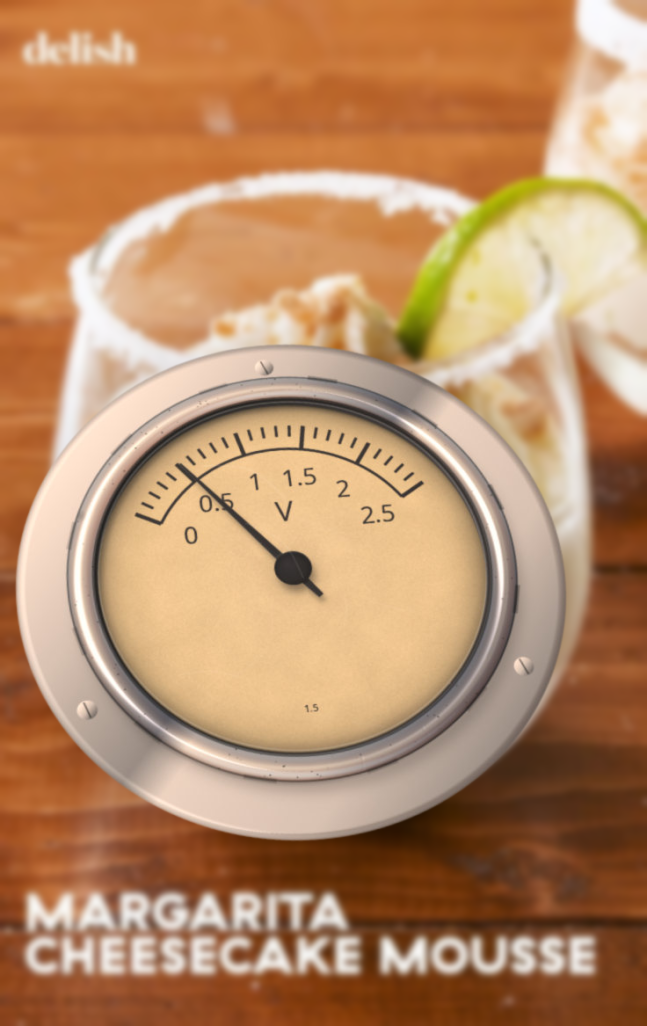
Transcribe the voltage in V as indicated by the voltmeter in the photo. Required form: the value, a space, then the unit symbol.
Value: 0.5 V
